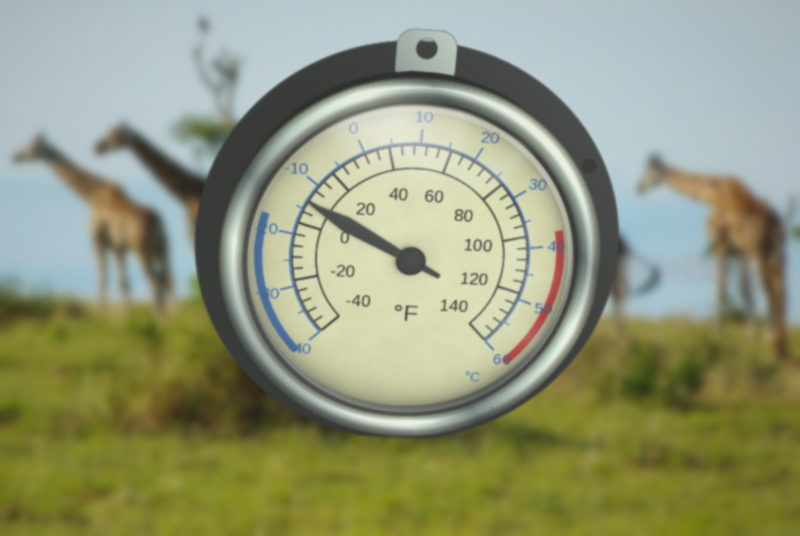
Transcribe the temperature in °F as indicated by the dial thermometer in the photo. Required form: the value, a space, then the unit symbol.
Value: 8 °F
